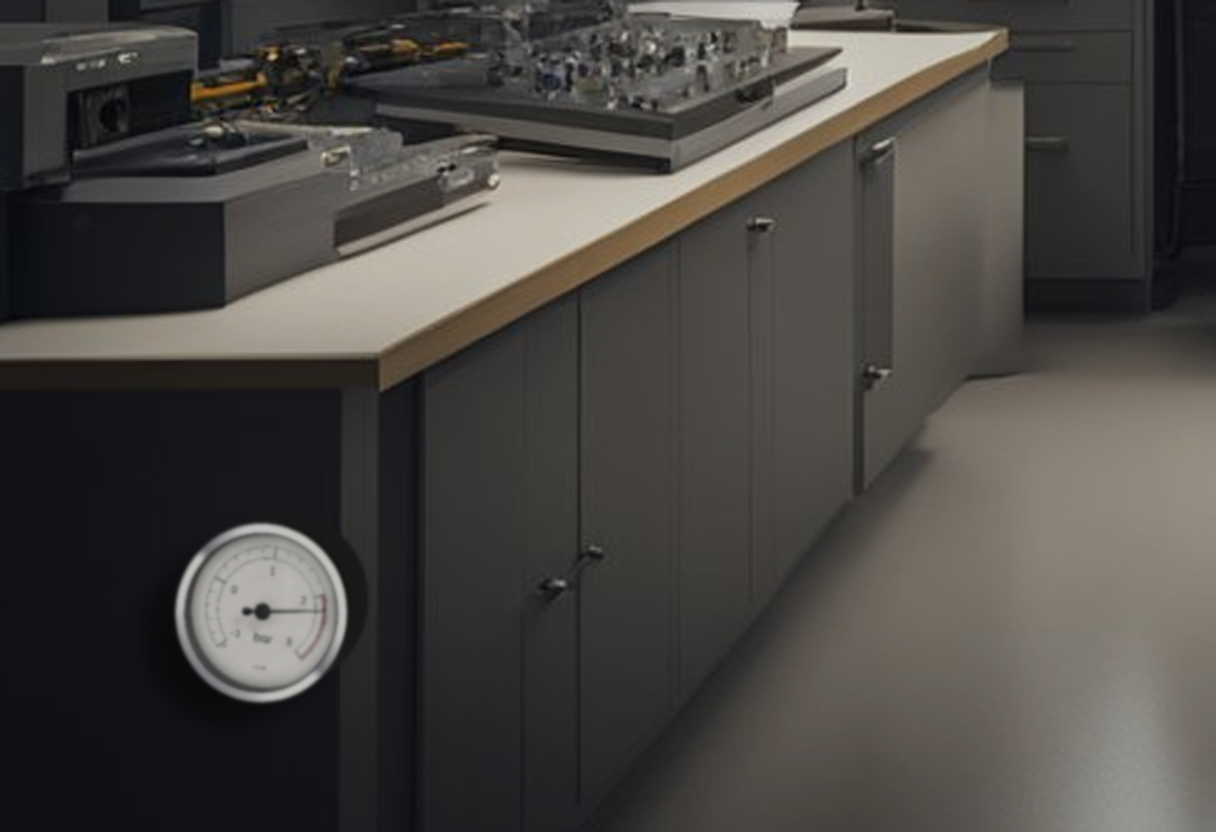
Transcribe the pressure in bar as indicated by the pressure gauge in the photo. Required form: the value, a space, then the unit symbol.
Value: 2.2 bar
